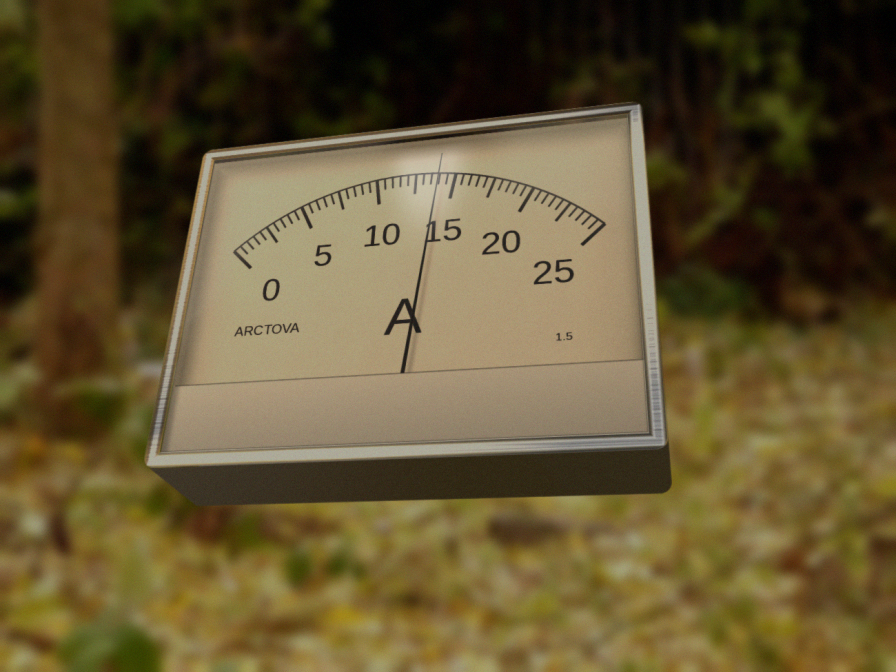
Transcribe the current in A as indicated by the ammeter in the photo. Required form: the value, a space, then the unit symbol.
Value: 14 A
